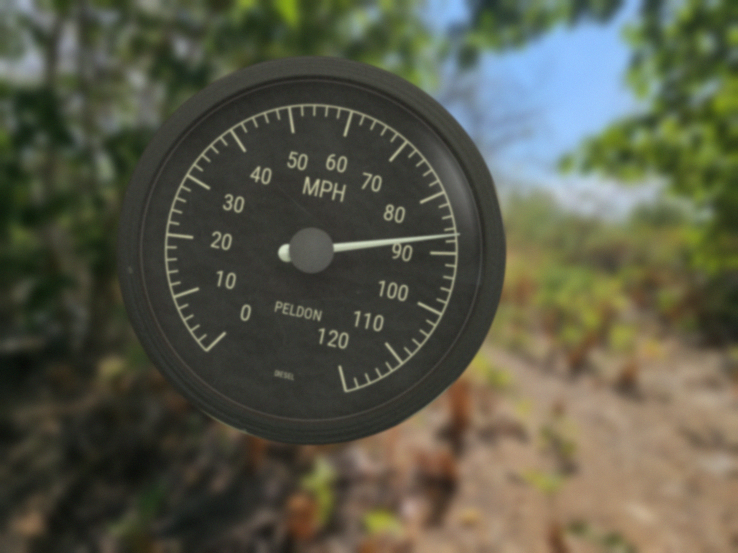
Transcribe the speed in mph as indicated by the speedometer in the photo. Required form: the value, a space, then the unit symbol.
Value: 87 mph
